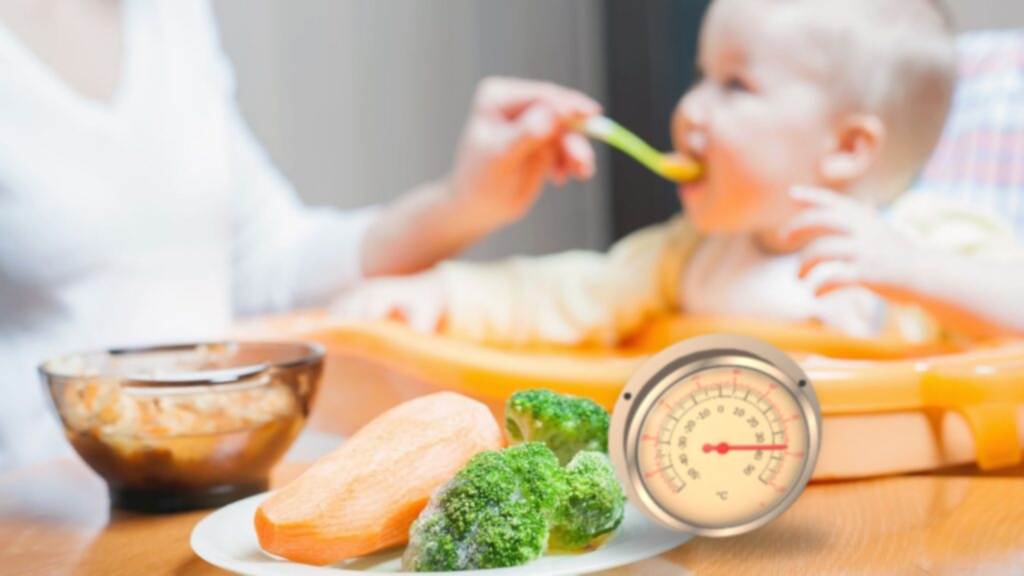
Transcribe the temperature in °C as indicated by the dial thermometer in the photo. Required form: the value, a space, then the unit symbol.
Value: 35 °C
